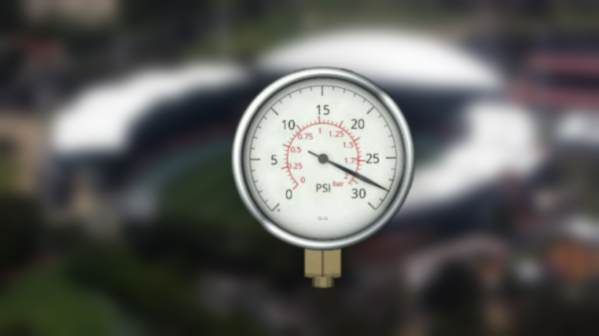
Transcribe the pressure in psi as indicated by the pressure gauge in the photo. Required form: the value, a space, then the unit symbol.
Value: 28 psi
